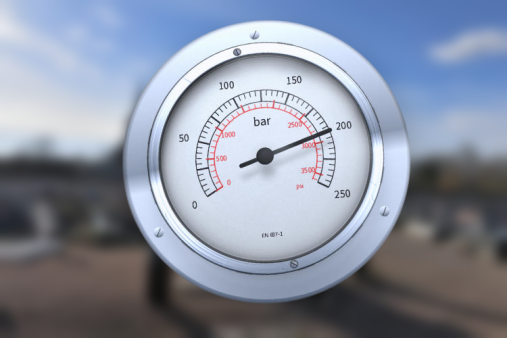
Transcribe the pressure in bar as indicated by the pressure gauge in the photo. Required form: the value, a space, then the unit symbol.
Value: 200 bar
